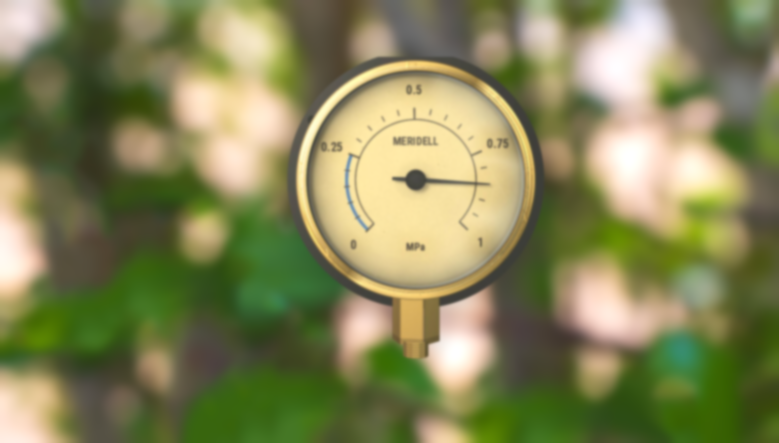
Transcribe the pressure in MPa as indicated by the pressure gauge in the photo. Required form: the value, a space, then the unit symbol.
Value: 0.85 MPa
